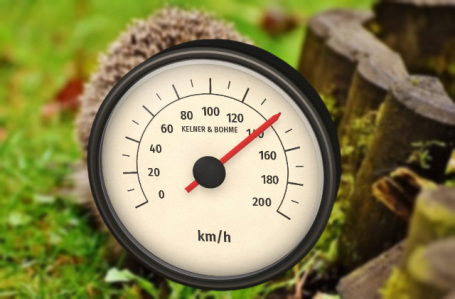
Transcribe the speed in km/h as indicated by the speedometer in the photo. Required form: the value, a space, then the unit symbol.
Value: 140 km/h
